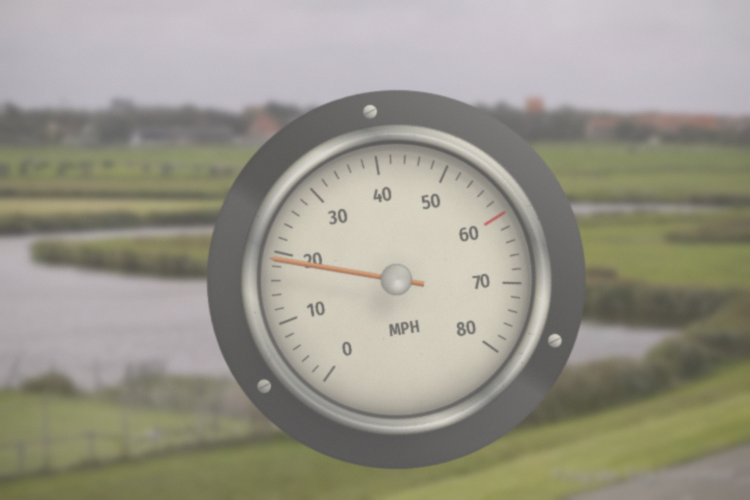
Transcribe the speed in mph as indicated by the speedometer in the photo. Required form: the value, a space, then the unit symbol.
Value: 19 mph
